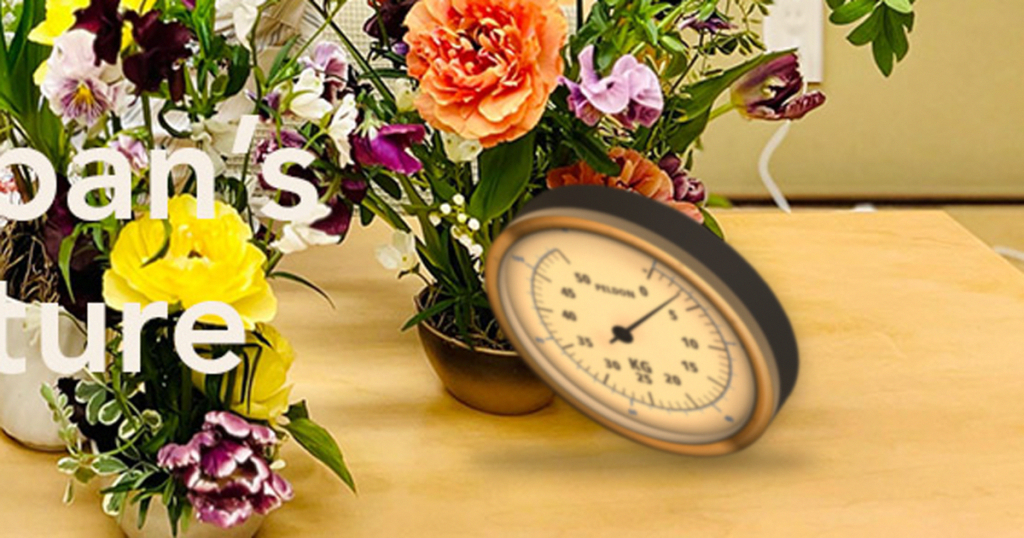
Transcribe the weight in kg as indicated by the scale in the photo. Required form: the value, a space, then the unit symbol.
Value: 3 kg
